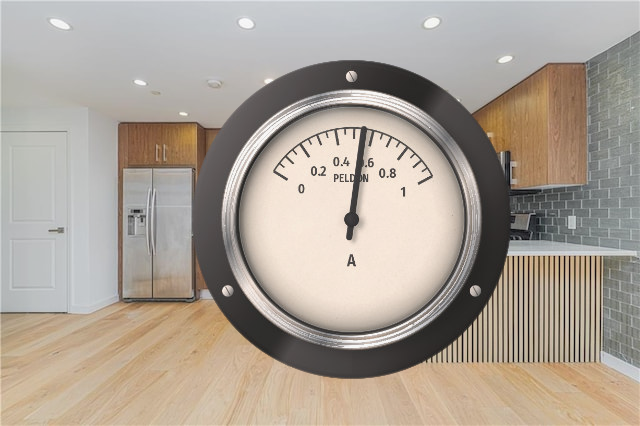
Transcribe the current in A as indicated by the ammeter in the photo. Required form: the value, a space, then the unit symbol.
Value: 0.55 A
